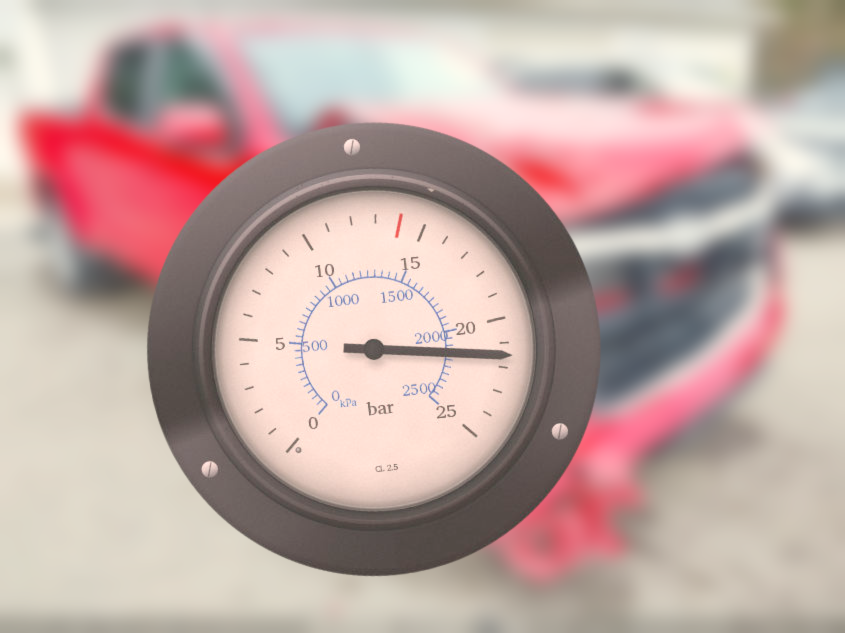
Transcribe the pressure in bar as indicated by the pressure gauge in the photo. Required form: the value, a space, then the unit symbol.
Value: 21.5 bar
